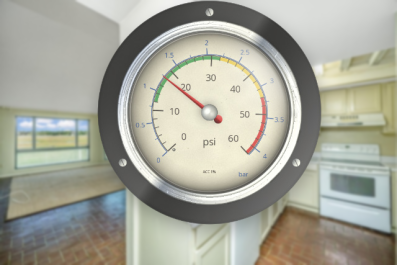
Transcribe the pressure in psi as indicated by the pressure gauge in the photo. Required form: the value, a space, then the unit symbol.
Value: 18 psi
